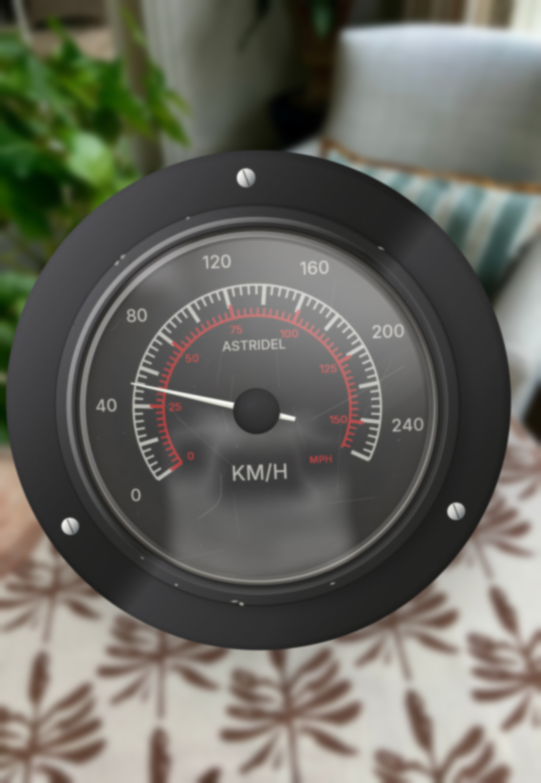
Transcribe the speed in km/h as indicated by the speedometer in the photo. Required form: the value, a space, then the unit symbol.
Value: 52 km/h
